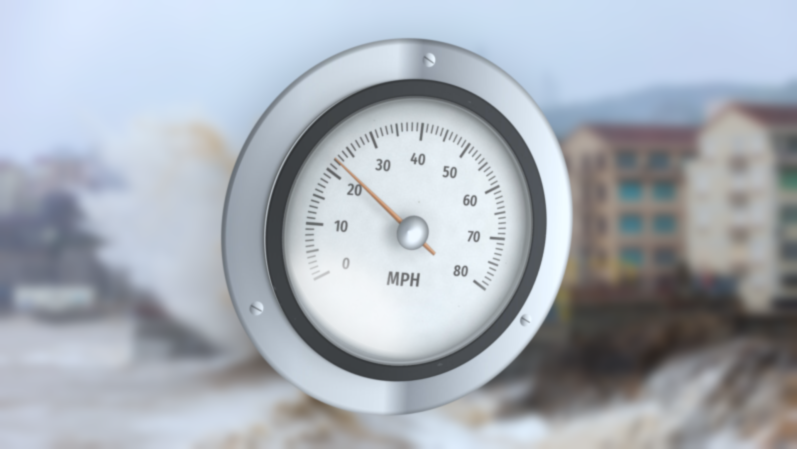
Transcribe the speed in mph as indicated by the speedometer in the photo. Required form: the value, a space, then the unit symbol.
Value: 22 mph
